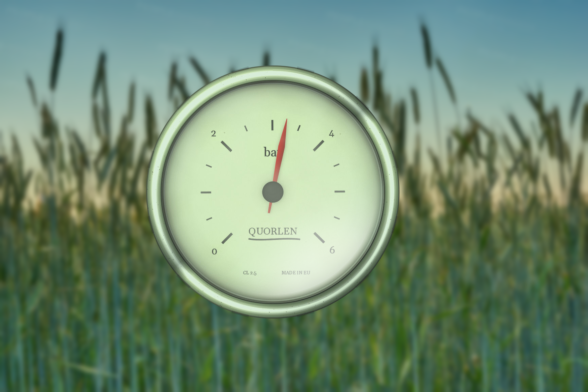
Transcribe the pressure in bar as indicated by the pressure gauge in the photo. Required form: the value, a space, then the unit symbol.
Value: 3.25 bar
